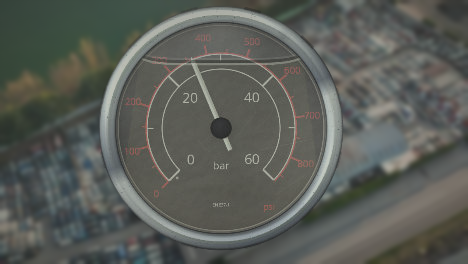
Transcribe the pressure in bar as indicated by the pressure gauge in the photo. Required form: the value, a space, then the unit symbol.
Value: 25 bar
